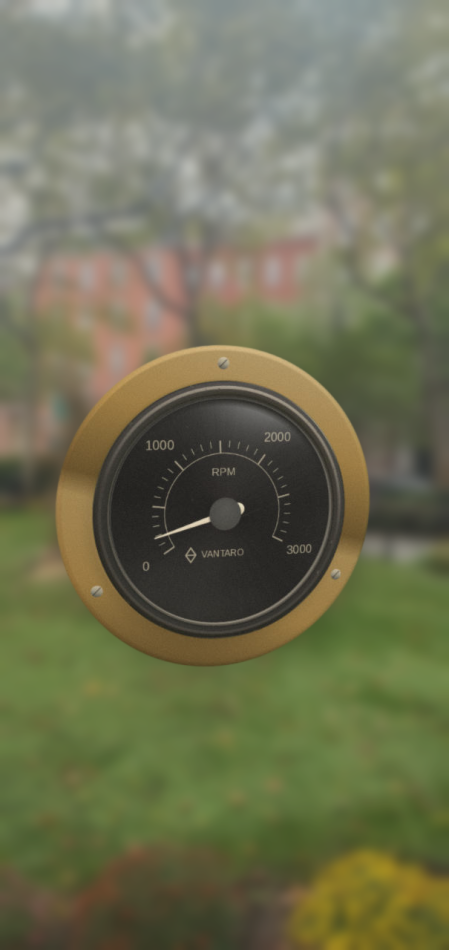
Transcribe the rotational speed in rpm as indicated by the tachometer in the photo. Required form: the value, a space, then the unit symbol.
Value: 200 rpm
